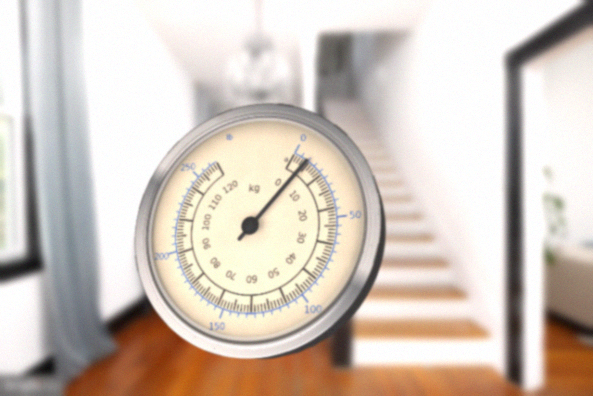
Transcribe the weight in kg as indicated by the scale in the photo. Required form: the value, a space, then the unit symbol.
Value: 5 kg
